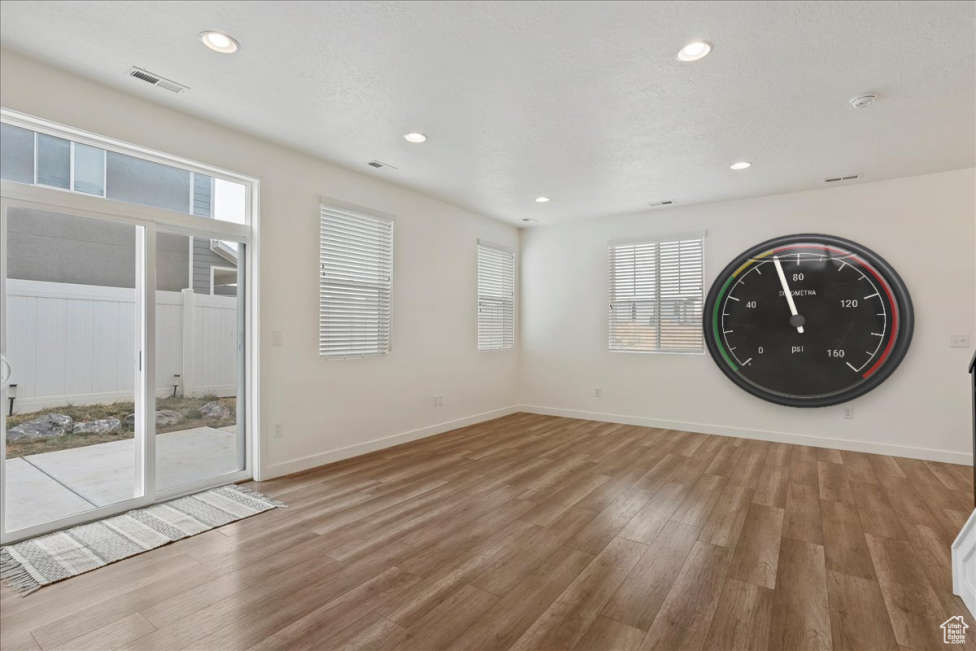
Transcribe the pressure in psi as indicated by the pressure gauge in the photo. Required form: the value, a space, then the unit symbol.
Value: 70 psi
